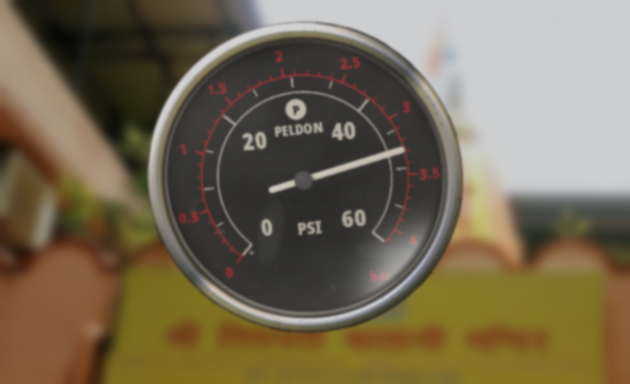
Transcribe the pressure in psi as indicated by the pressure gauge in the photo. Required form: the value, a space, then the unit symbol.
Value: 47.5 psi
